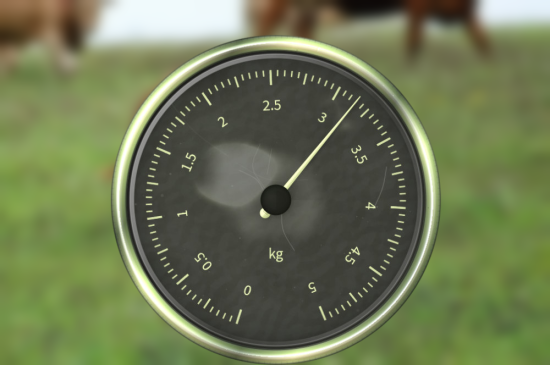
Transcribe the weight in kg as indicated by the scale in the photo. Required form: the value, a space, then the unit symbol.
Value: 3.15 kg
